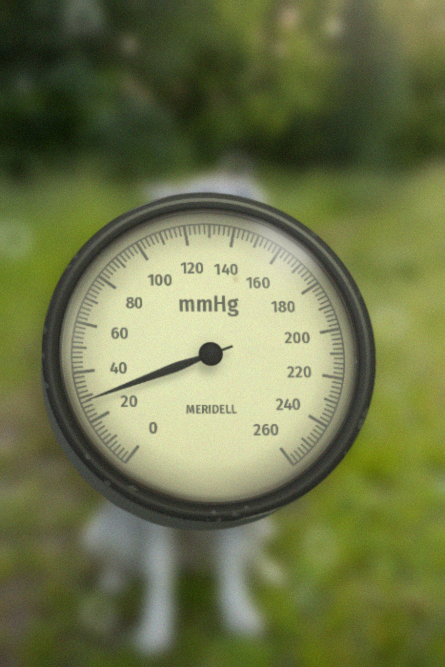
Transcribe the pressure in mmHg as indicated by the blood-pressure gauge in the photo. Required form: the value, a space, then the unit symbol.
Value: 28 mmHg
